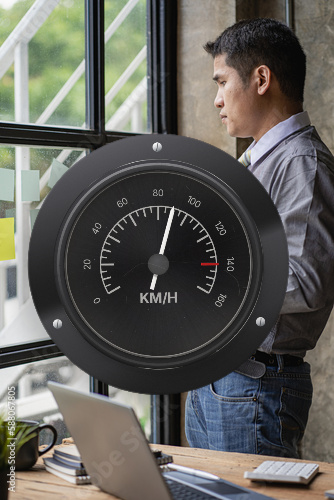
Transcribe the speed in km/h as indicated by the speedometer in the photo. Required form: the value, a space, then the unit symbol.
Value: 90 km/h
